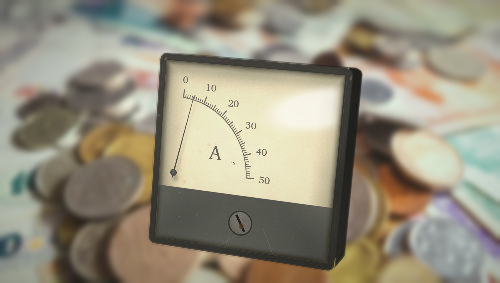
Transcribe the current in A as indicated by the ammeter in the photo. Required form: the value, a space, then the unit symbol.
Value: 5 A
